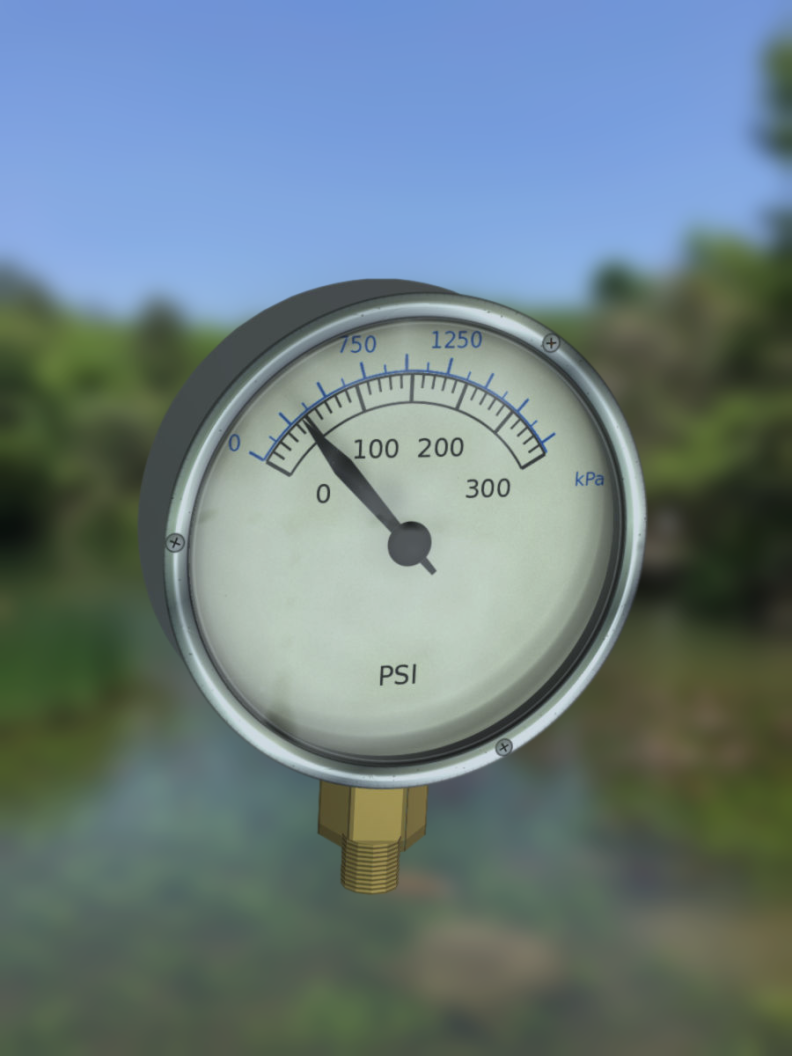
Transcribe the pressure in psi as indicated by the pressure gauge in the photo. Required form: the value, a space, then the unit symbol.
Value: 45 psi
